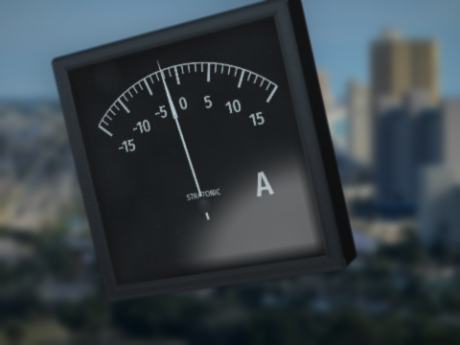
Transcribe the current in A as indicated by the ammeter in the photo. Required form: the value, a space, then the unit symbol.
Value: -2 A
